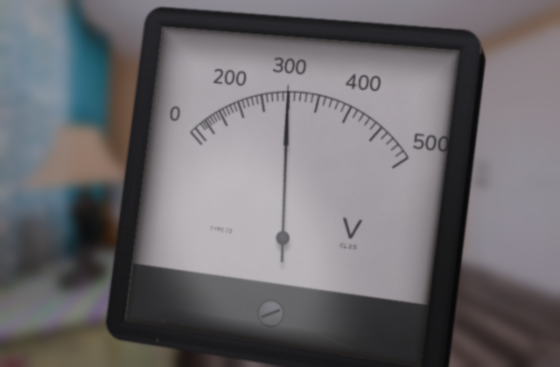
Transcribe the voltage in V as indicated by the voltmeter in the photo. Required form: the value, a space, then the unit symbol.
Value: 300 V
